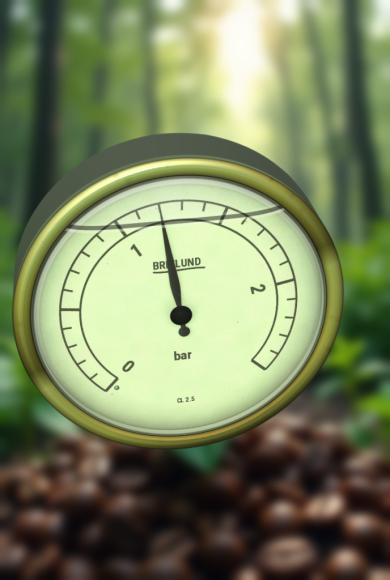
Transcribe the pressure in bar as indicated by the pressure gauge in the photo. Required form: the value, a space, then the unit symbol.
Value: 1.2 bar
